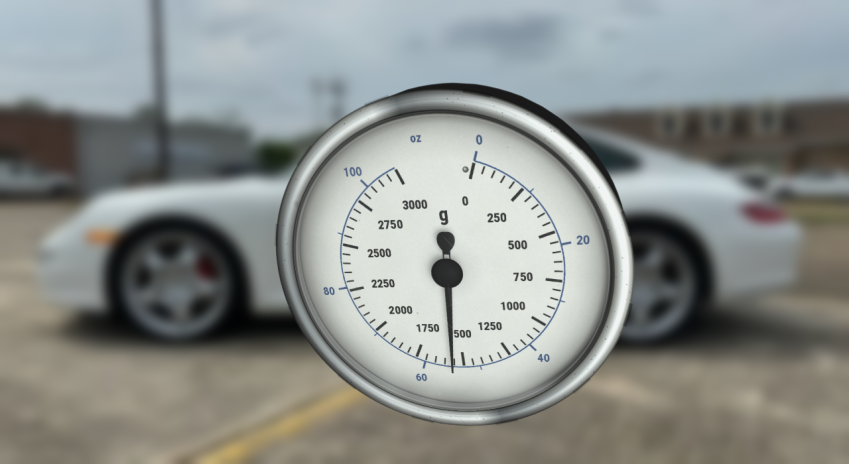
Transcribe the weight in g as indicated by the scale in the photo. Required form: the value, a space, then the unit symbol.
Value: 1550 g
